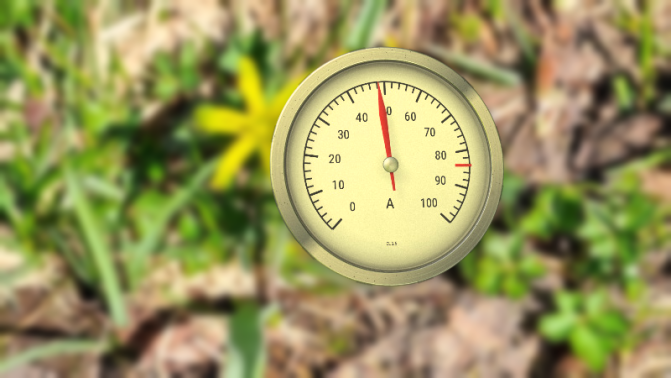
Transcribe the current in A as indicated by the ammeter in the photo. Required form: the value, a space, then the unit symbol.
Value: 48 A
